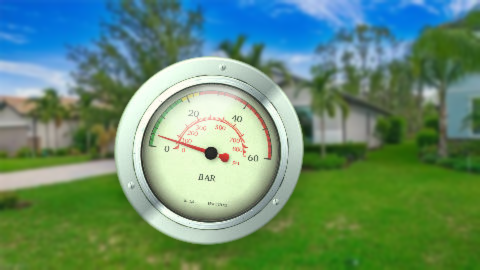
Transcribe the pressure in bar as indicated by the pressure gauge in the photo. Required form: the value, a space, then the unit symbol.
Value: 4 bar
